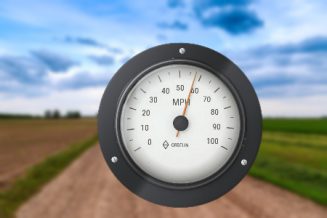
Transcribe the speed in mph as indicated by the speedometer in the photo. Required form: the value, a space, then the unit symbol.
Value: 57.5 mph
